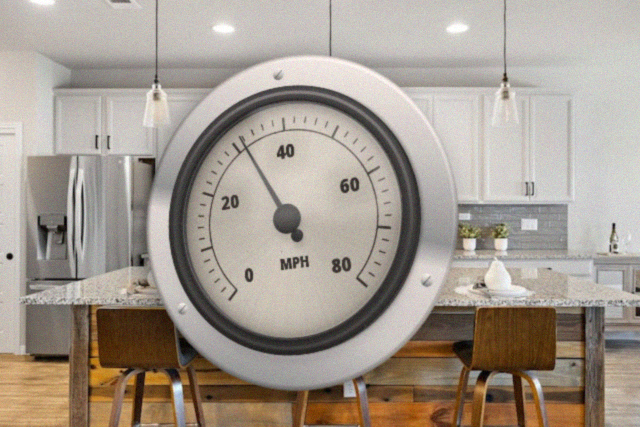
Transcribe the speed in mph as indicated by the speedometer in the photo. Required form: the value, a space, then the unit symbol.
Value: 32 mph
